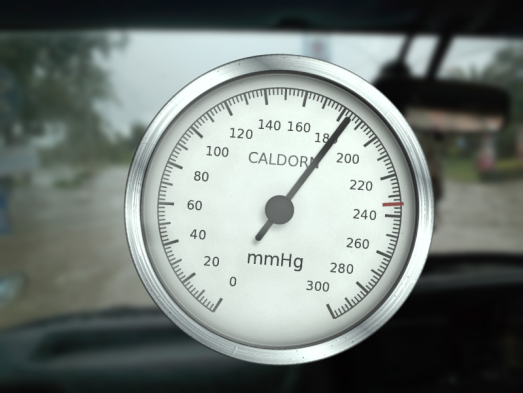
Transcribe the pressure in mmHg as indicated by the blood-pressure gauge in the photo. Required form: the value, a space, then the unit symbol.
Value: 184 mmHg
